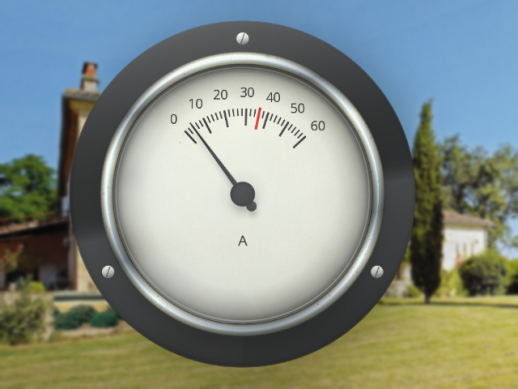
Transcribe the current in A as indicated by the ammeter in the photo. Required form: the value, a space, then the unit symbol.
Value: 4 A
